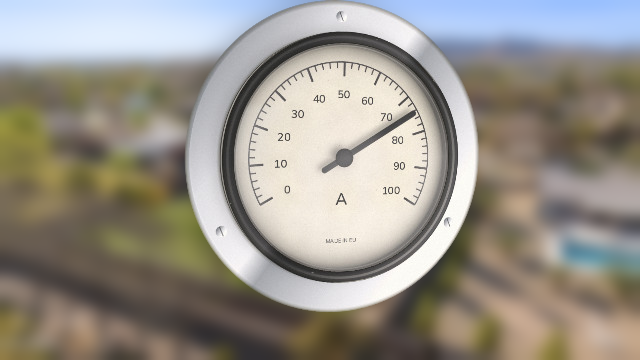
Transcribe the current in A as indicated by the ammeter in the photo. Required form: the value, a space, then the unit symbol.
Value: 74 A
